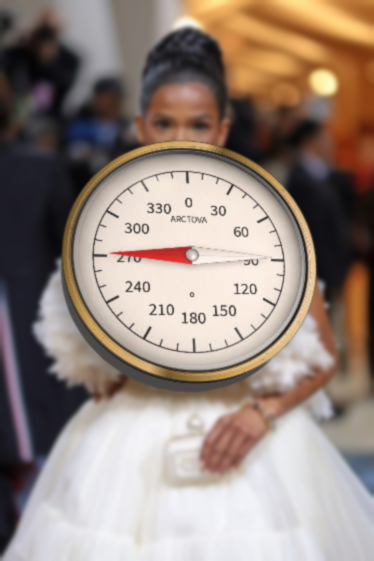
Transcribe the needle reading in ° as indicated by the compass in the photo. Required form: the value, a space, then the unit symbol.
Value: 270 °
